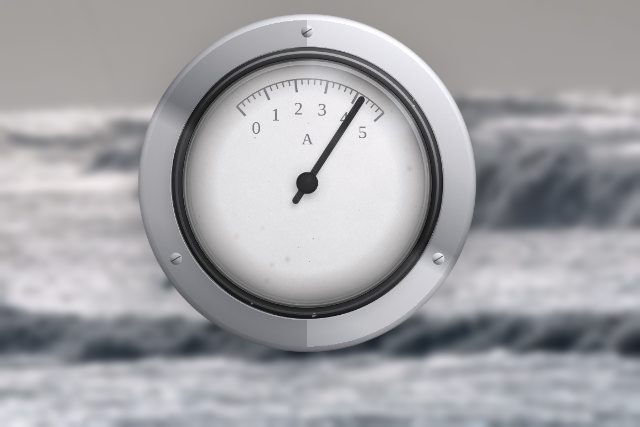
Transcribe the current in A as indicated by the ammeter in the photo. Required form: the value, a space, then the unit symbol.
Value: 4.2 A
